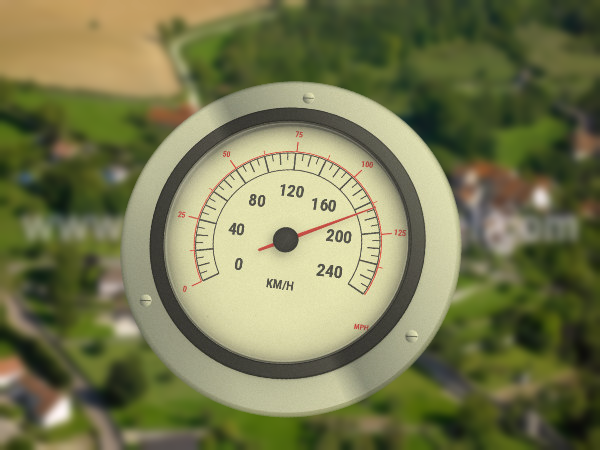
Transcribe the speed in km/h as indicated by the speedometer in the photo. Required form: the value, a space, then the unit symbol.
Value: 185 km/h
